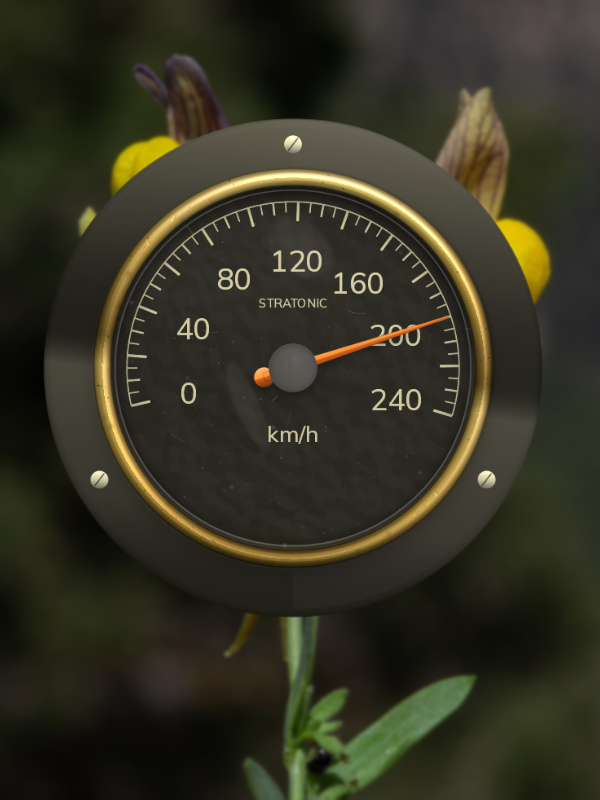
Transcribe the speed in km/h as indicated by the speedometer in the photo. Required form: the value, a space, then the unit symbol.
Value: 200 km/h
